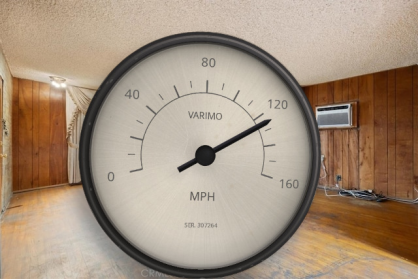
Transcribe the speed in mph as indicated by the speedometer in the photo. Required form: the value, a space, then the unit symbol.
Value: 125 mph
